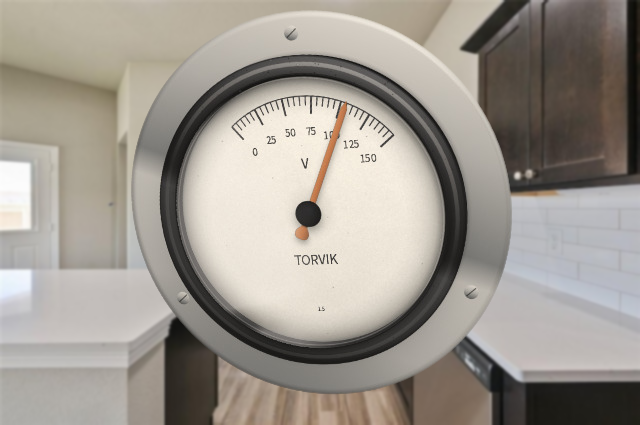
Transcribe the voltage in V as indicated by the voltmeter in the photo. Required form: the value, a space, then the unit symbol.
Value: 105 V
